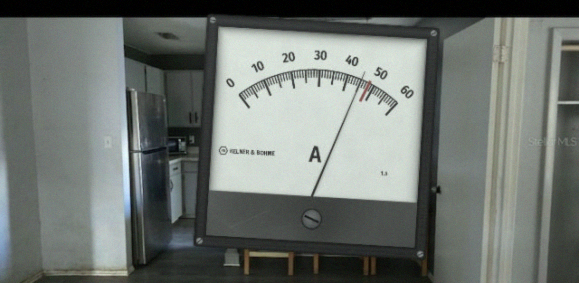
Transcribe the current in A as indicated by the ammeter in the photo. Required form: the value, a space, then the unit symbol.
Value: 45 A
